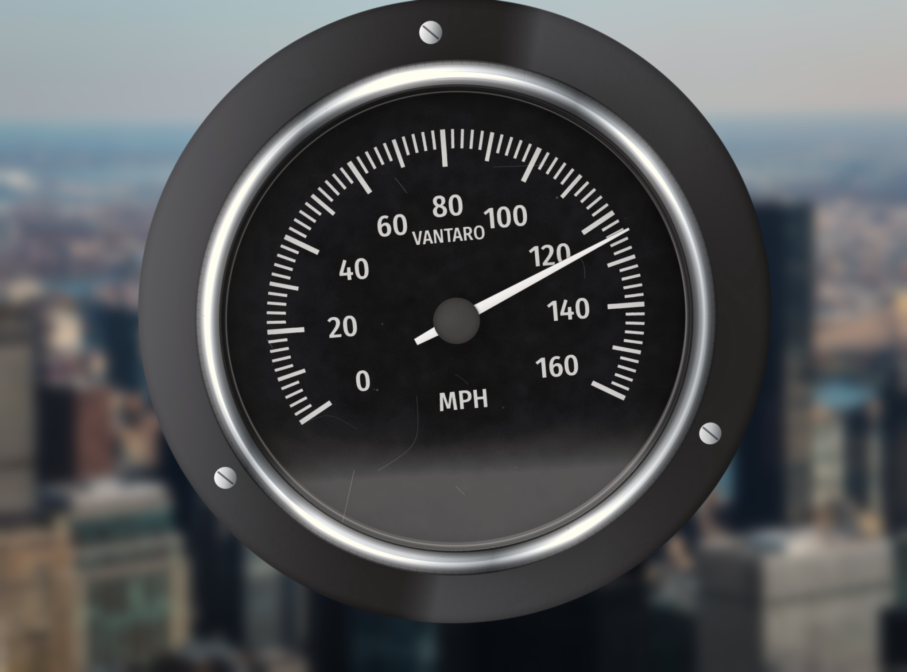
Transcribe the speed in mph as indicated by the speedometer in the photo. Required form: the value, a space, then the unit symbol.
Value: 124 mph
